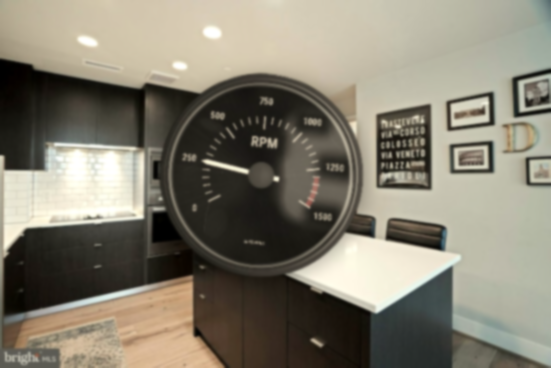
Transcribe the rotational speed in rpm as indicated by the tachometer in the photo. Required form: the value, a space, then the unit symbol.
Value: 250 rpm
